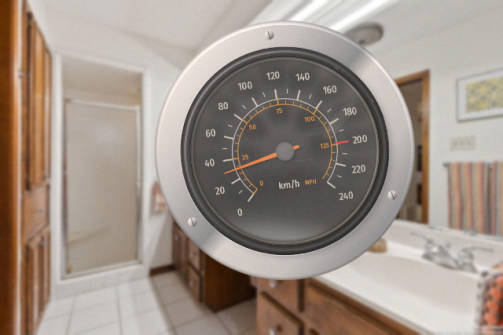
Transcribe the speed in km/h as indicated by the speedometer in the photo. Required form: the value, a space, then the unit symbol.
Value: 30 km/h
